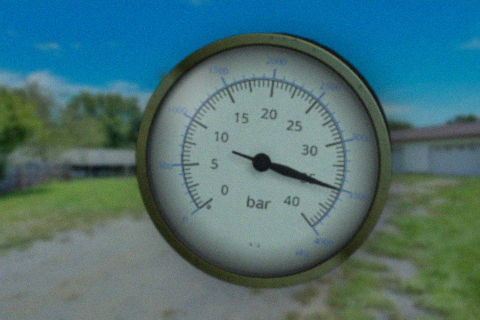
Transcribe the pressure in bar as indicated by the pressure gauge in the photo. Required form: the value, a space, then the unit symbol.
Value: 35 bar
